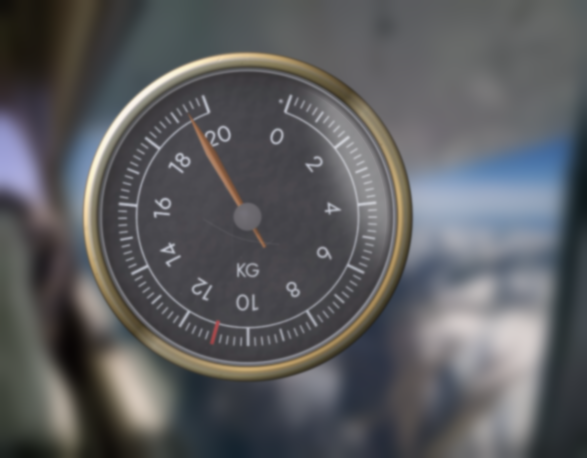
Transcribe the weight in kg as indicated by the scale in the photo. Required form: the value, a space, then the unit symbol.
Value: 19.4 kg
